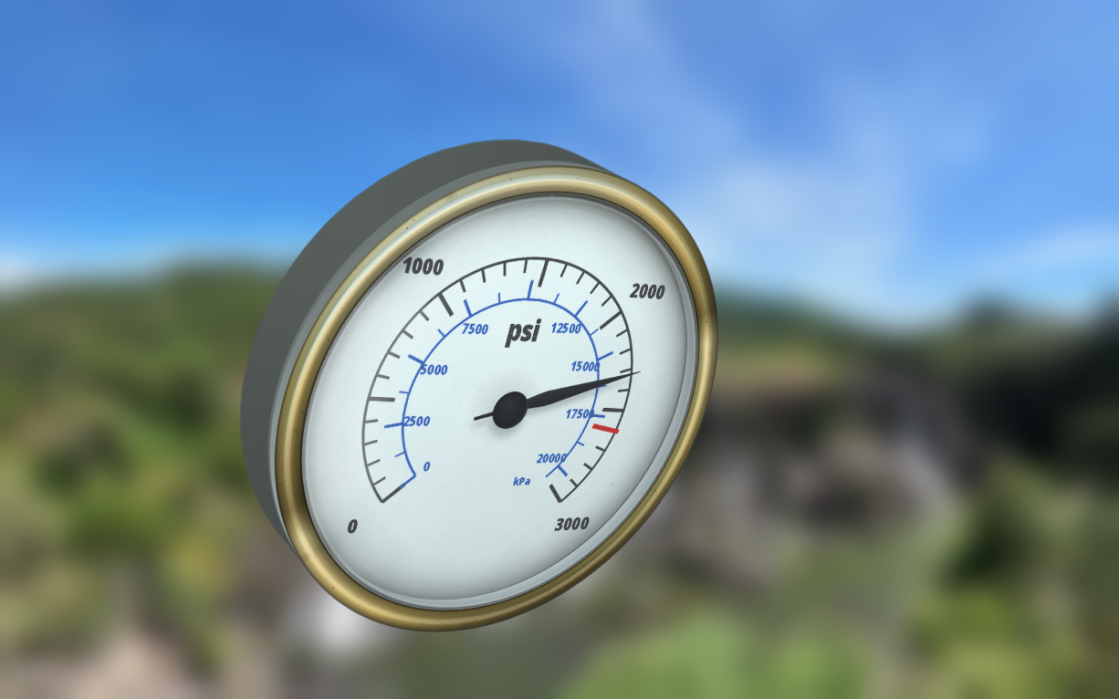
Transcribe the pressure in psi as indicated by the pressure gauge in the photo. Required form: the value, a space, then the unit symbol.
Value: 2300 psi
